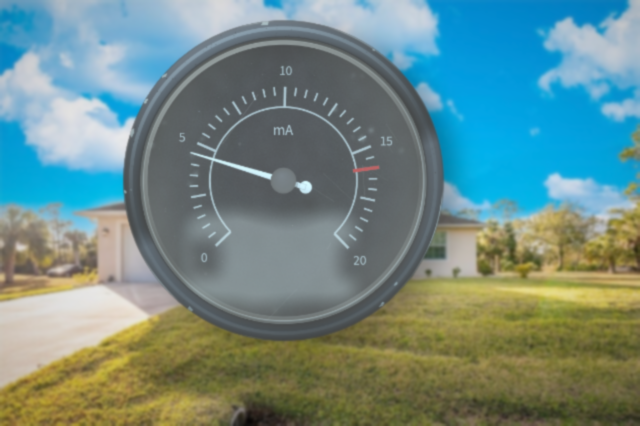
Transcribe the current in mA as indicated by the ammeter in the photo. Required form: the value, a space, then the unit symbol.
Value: 4.5 mA
